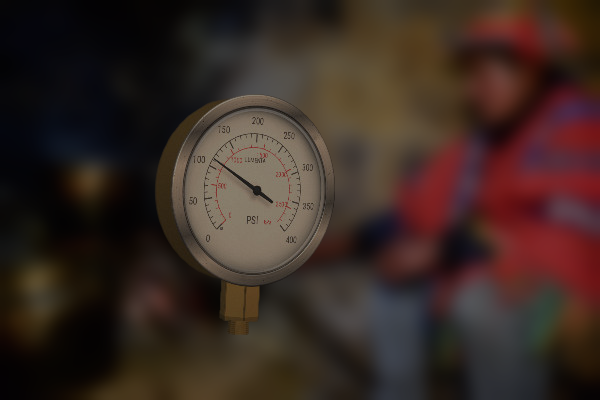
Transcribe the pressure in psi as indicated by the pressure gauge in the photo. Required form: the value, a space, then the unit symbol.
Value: 110 psi
